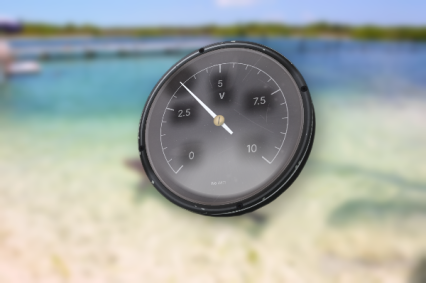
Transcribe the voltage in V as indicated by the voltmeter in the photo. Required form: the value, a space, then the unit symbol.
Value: 3.5 V
